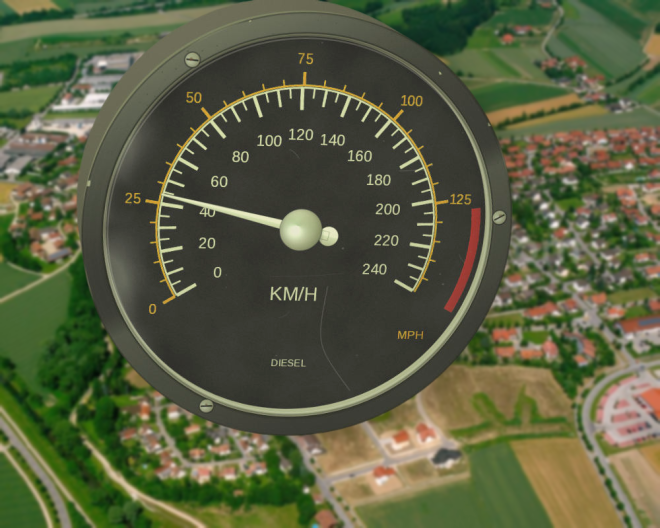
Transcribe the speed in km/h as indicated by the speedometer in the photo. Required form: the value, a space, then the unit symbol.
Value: 45 km/h
